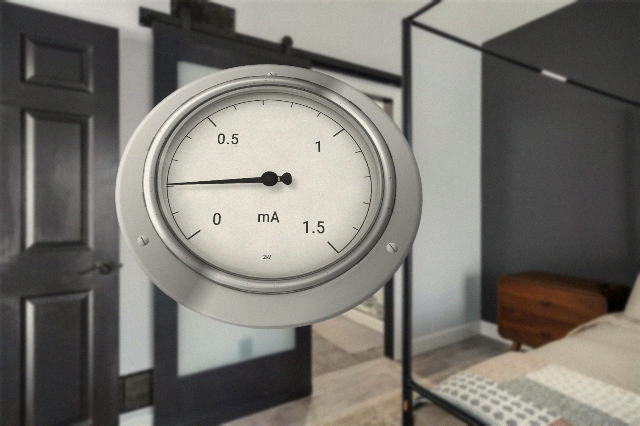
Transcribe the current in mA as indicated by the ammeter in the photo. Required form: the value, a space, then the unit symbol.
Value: 0.2 mA
